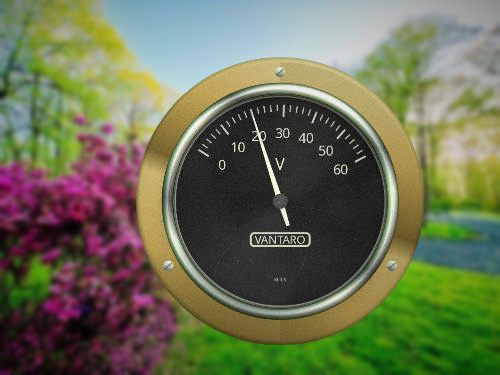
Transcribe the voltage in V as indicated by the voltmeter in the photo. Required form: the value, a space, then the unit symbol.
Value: 20 V
